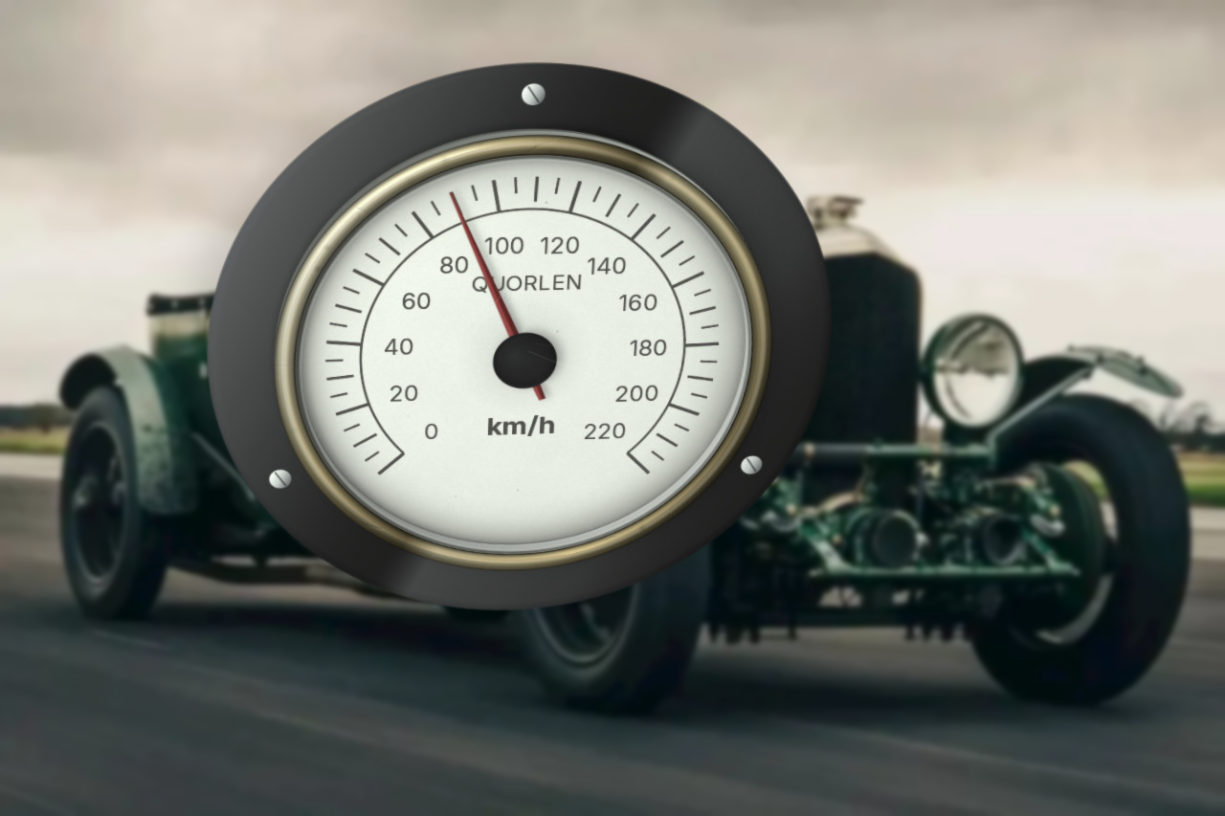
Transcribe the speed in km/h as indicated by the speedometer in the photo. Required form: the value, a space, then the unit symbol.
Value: 90 km/h
